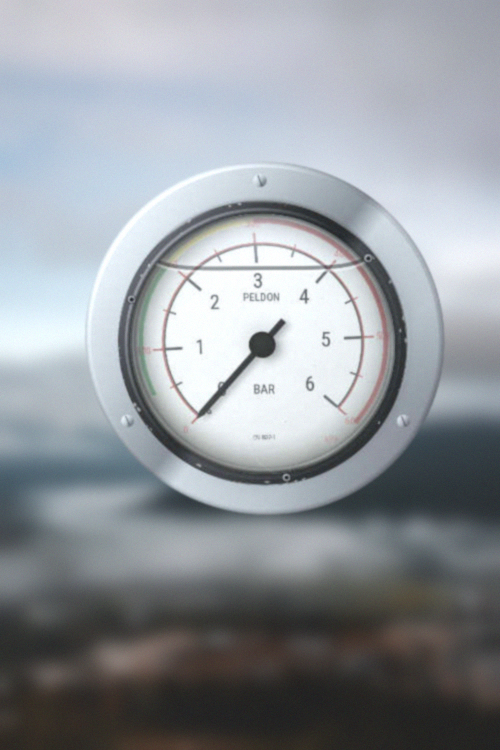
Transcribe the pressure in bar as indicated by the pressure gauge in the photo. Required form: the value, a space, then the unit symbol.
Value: 0 bar
